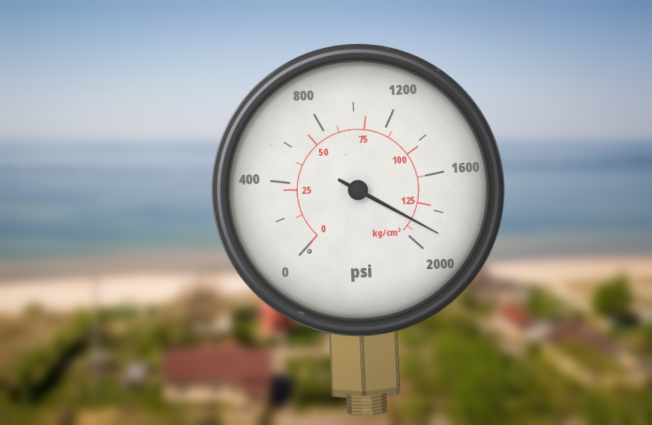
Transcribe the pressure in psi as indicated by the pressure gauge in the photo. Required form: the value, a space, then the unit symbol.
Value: 1900 psi
